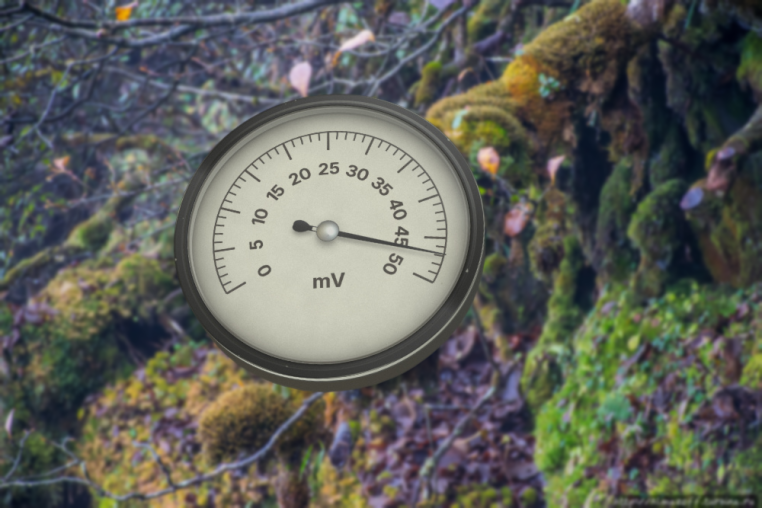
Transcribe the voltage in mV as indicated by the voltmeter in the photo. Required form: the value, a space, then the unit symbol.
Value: 47 mV
